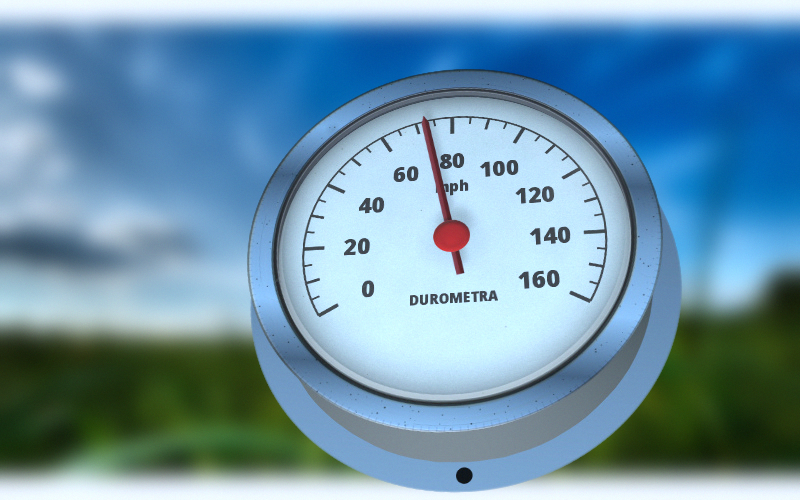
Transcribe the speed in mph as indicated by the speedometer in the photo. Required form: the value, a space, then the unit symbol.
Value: 72.5 mph
